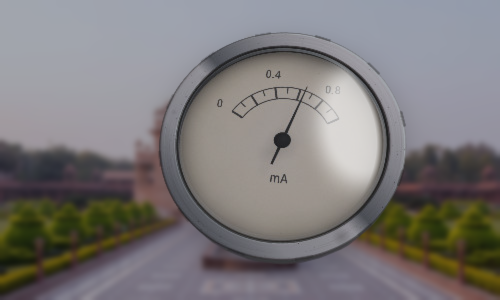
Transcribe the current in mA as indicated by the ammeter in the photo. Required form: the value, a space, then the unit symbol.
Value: 0.65 mA
